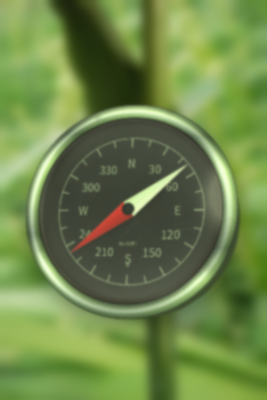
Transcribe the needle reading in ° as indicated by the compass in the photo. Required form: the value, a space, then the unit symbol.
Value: 232.5 °
